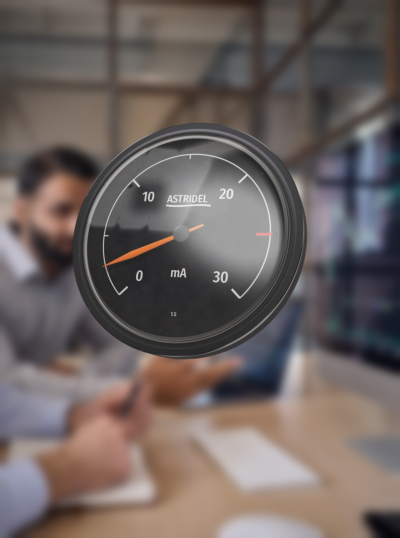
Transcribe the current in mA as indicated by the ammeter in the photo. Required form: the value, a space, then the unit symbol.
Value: 2.5 mA
